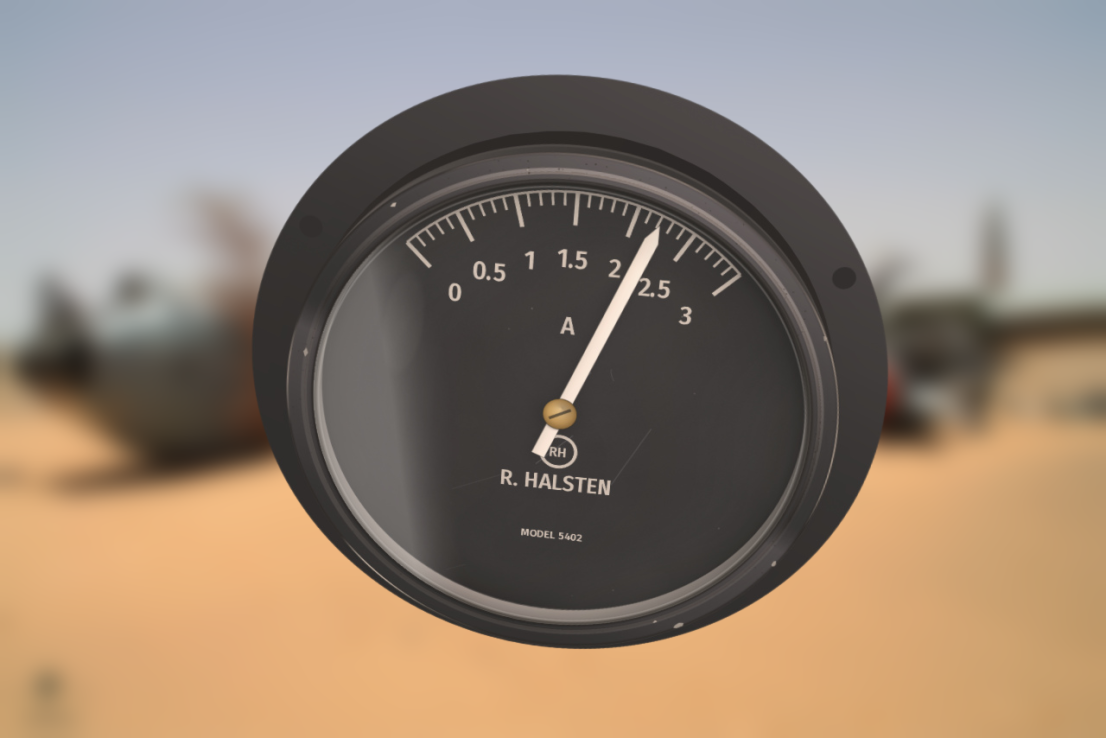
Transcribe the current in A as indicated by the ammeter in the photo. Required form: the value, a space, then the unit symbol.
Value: 2.2 A
